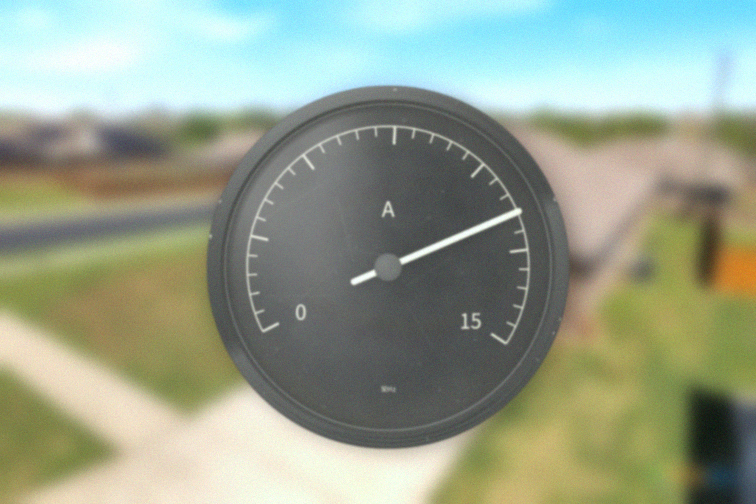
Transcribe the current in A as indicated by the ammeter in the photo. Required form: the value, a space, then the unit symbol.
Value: 11.5 A
